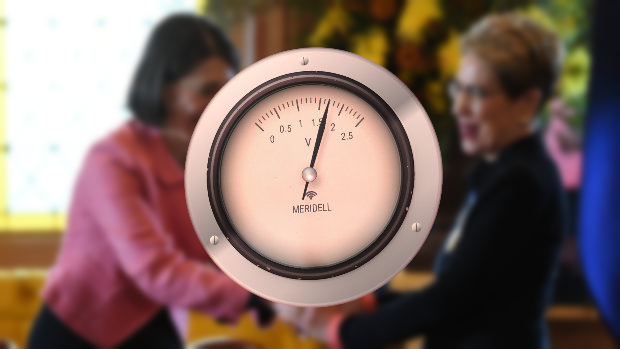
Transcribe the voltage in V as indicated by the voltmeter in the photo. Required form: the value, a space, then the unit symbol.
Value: 1.7 V
